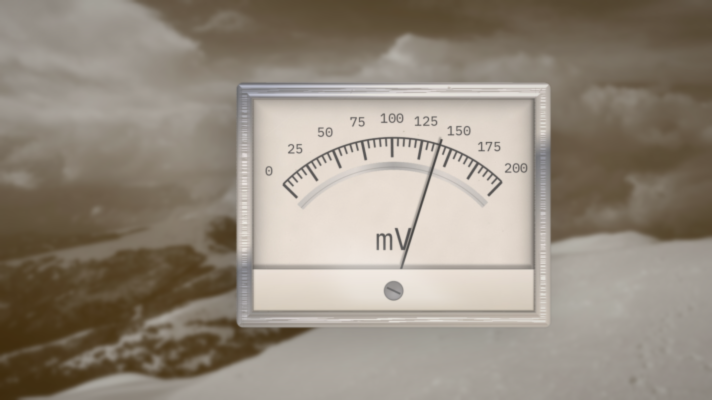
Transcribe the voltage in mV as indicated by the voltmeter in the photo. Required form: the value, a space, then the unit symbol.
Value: 140 mV
